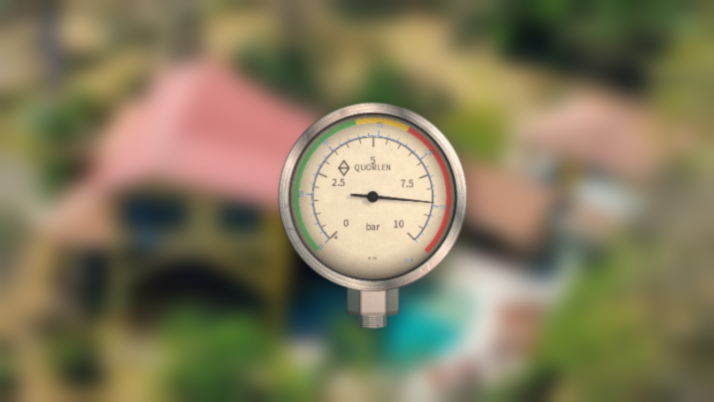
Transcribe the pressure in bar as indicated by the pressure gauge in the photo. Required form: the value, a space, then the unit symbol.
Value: 8.5 bar
